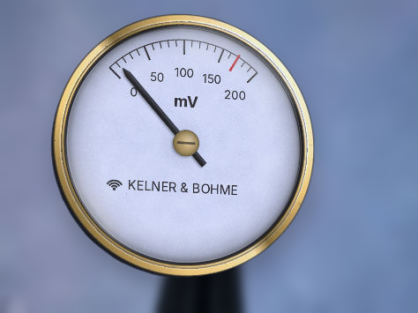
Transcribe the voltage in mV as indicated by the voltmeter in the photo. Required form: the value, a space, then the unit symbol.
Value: 10 mV
